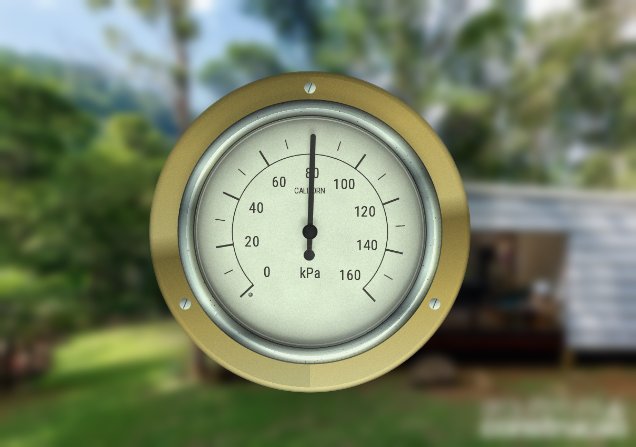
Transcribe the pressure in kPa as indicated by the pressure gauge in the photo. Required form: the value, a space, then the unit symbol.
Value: 80 kPa
